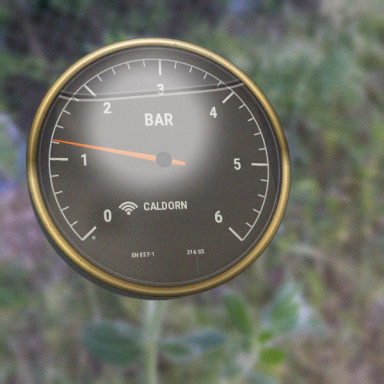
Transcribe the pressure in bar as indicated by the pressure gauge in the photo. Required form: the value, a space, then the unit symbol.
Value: 1.2 bar
